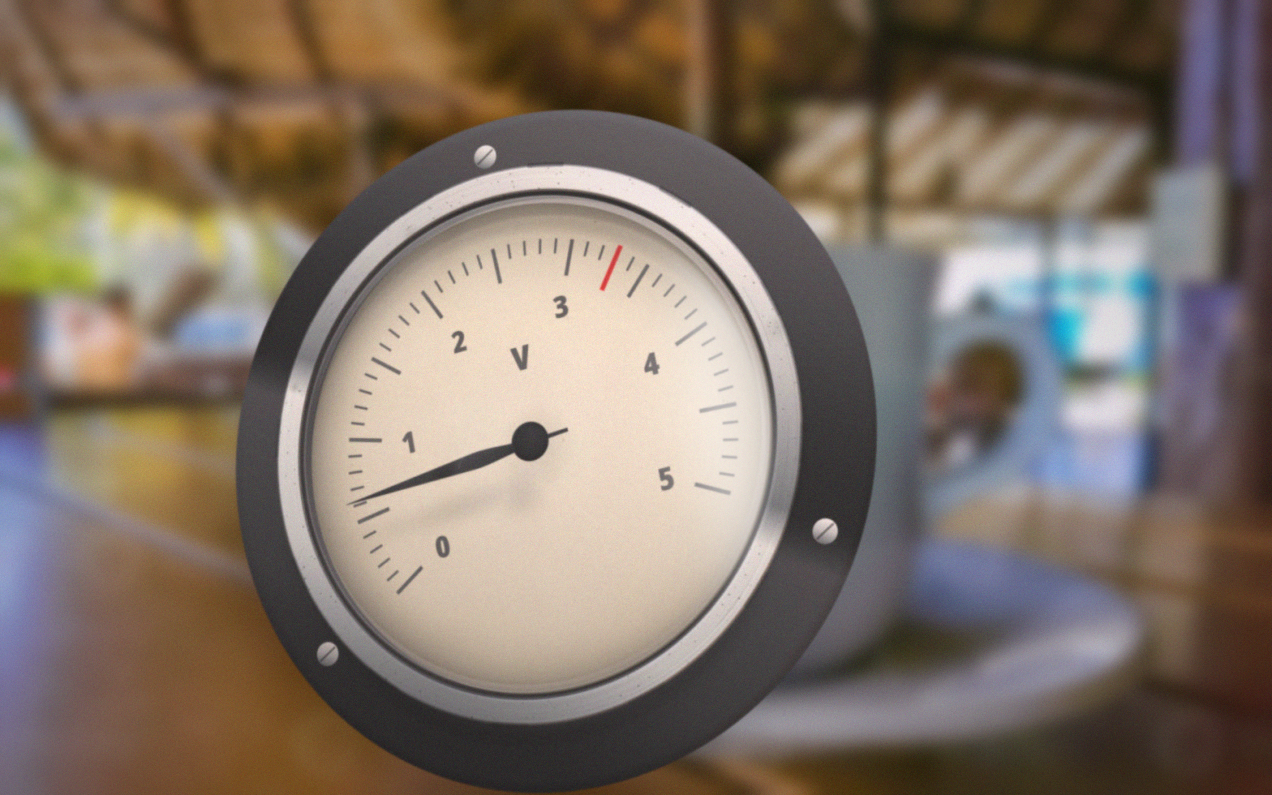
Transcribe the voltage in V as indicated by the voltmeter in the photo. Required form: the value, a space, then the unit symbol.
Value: 0.6 V
